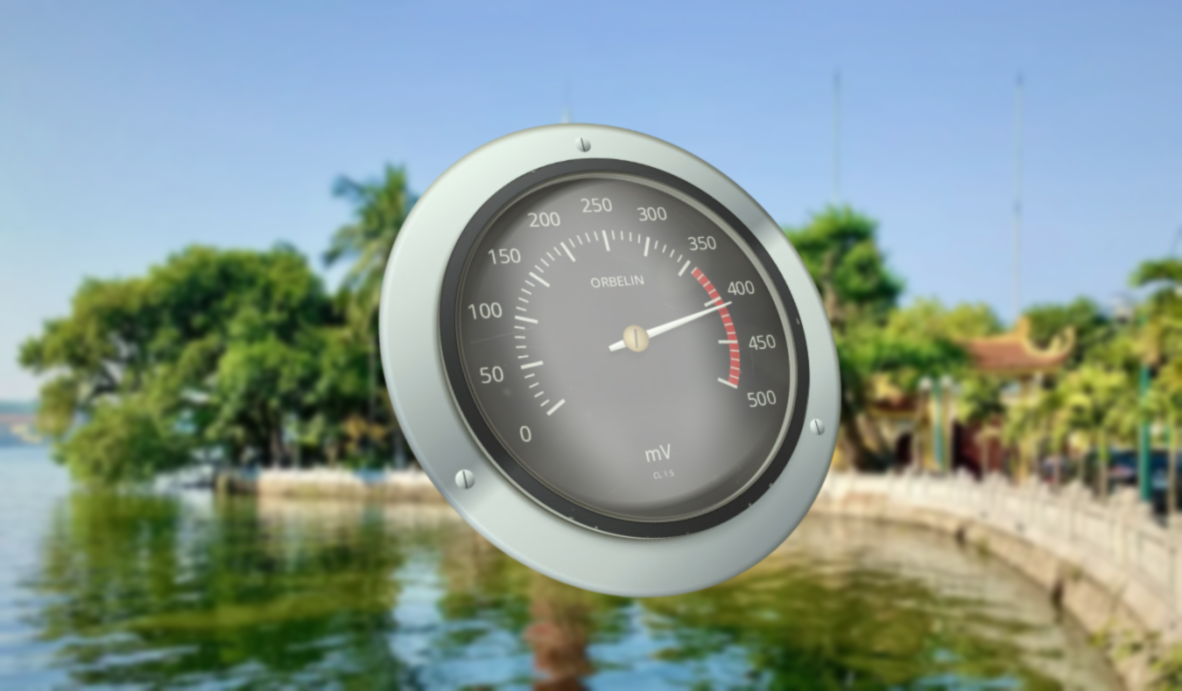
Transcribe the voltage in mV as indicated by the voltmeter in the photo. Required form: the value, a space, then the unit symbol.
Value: 410 mV
